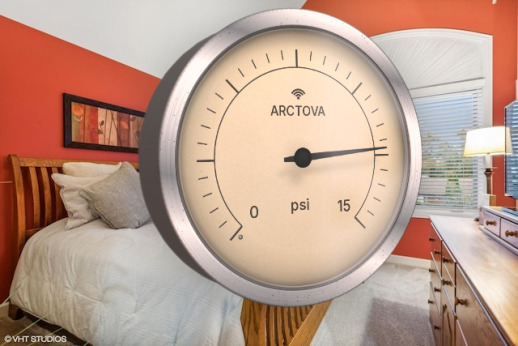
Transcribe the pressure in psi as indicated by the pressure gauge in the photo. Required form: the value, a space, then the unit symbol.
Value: 12.25 psi
